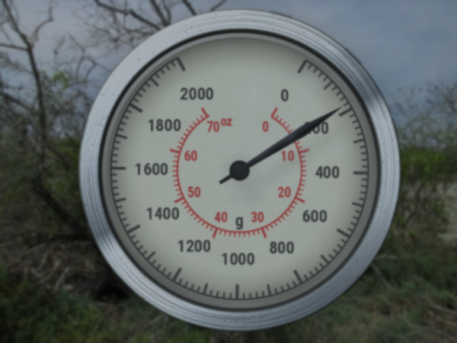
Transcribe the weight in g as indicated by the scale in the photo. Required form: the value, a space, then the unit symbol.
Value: 180 g
